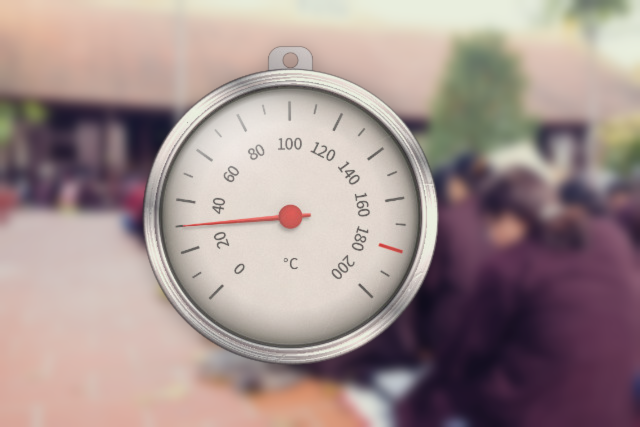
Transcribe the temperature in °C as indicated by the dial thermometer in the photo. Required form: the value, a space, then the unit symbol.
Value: 30 °C
